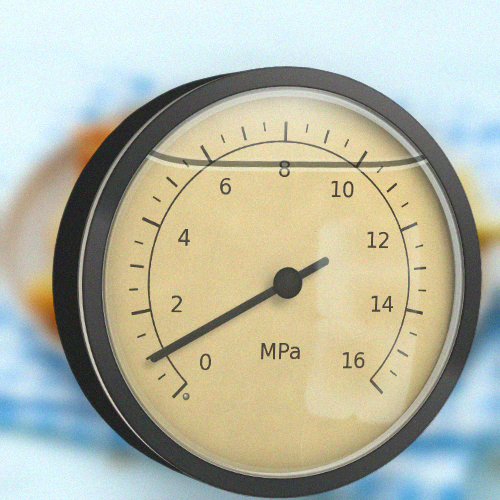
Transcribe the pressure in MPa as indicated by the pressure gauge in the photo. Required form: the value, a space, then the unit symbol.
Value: 1 MPa
